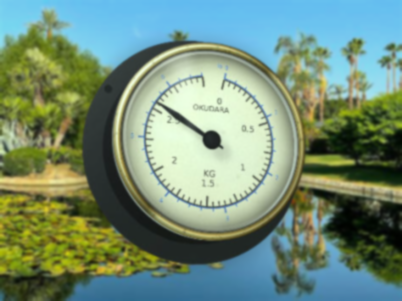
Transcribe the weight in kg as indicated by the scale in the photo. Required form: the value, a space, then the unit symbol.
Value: 2.55 kg
